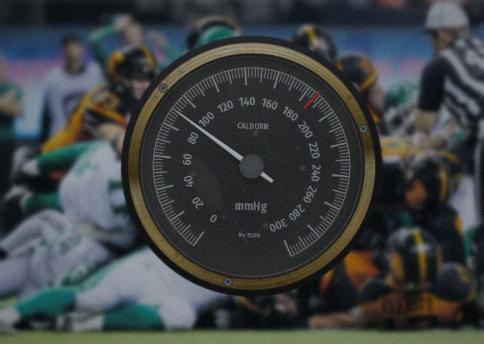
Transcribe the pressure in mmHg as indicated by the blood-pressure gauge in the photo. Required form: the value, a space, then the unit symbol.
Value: 90 mmHg
